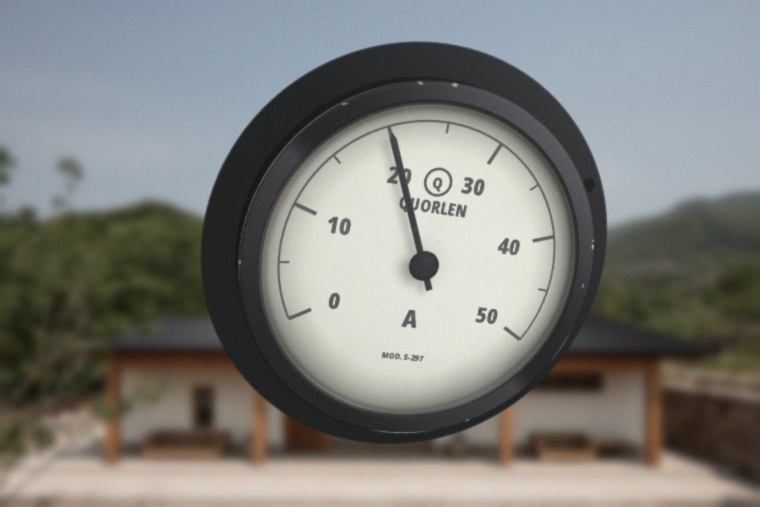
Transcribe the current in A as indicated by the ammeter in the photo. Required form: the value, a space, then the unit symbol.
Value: 20 A
